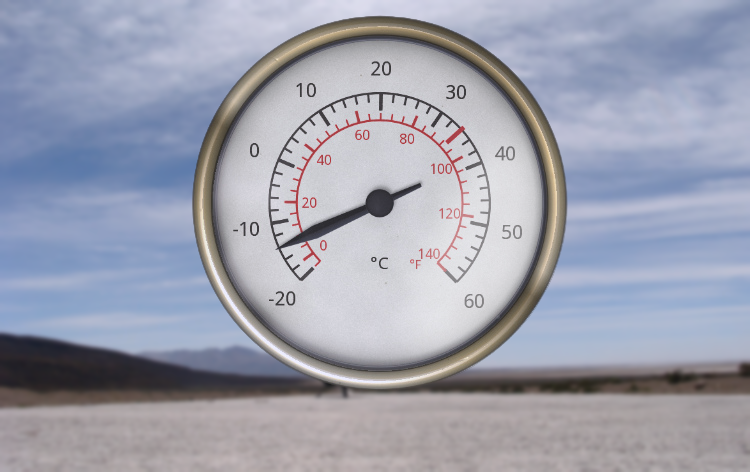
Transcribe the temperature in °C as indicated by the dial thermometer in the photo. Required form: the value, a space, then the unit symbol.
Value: -14 °C
